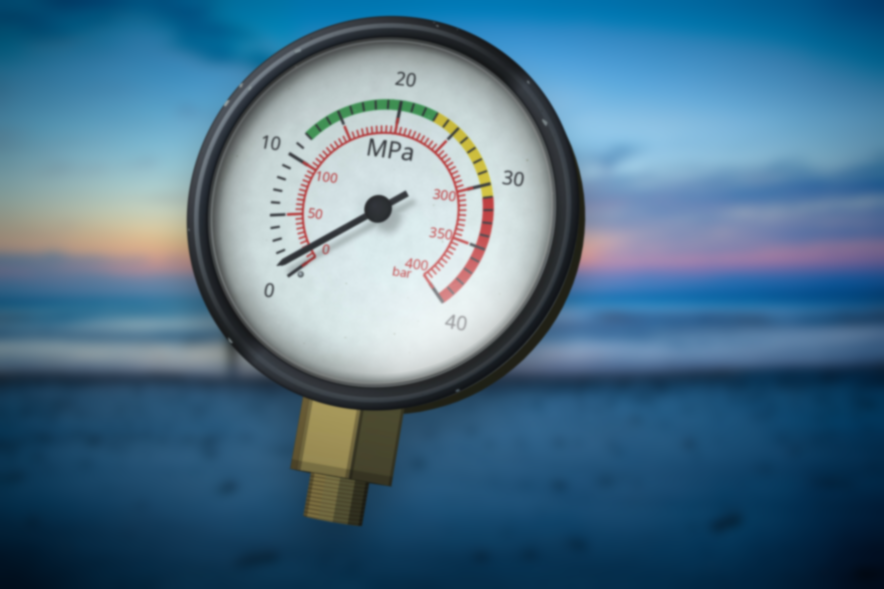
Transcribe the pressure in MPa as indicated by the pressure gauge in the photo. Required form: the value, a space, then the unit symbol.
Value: 1 MPa
